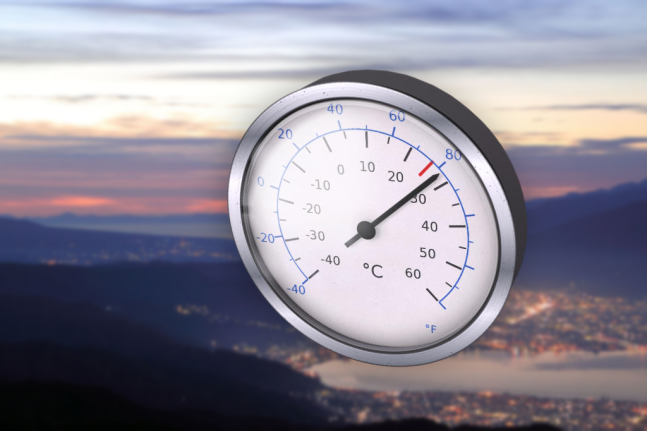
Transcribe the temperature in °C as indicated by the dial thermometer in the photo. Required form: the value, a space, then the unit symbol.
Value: 27.5 °C
